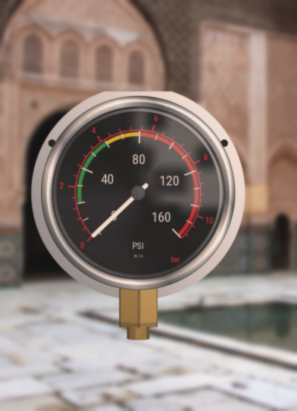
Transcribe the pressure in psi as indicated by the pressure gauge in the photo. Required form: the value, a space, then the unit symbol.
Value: 0 psi
